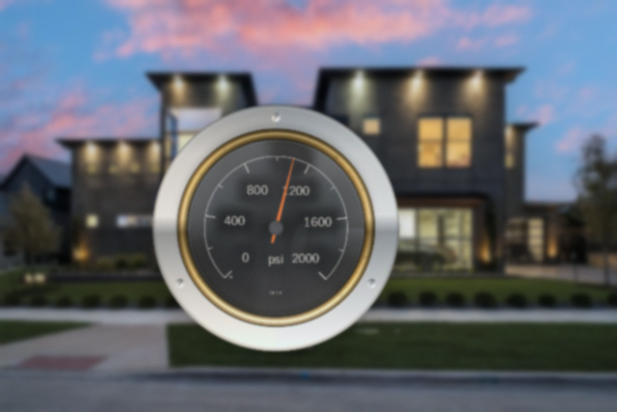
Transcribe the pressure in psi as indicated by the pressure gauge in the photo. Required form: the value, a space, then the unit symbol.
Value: 1100 psi
